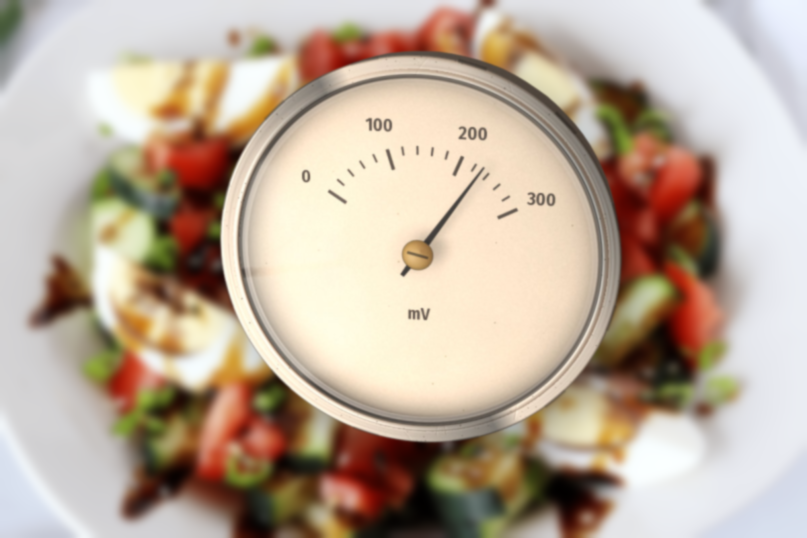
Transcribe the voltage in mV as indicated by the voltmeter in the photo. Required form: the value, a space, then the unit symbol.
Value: 230 mV
